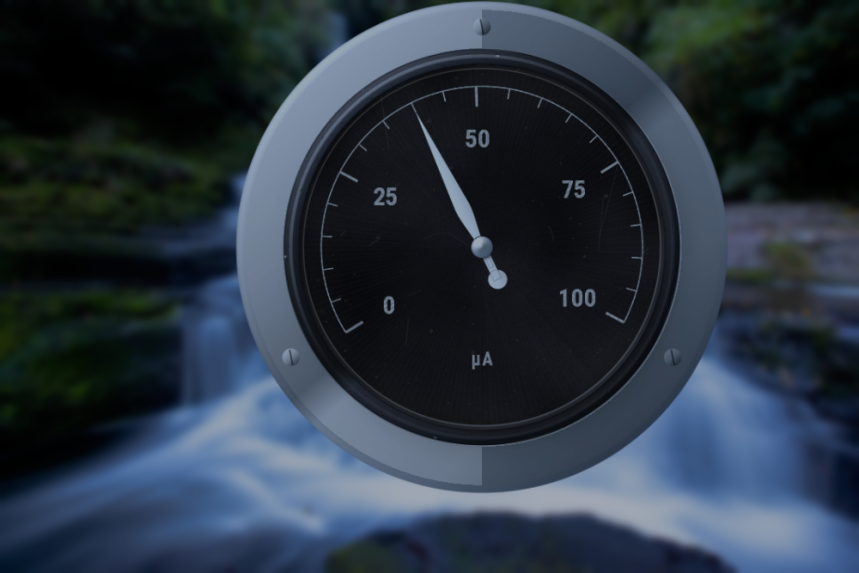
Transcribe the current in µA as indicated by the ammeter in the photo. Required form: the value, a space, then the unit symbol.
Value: 40 µA
